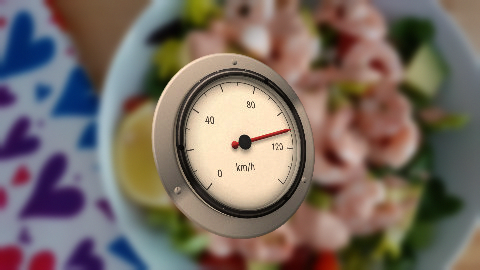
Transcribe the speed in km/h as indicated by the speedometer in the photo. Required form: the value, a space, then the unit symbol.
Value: 110 km/h
